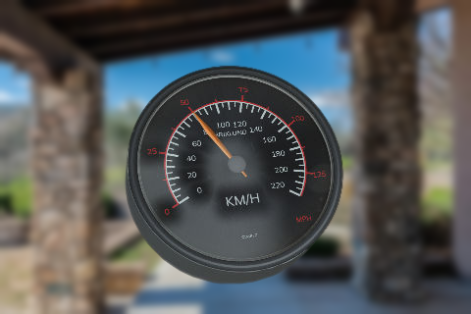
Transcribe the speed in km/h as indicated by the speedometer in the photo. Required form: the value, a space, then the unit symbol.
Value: 80 km/h
